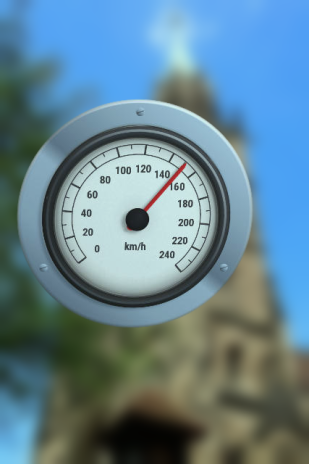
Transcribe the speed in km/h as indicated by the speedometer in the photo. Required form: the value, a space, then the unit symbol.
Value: 150 km/h
